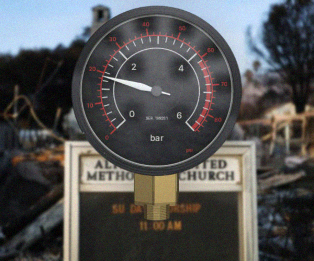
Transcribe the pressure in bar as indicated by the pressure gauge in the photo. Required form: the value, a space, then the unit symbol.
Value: 1.3 bar
